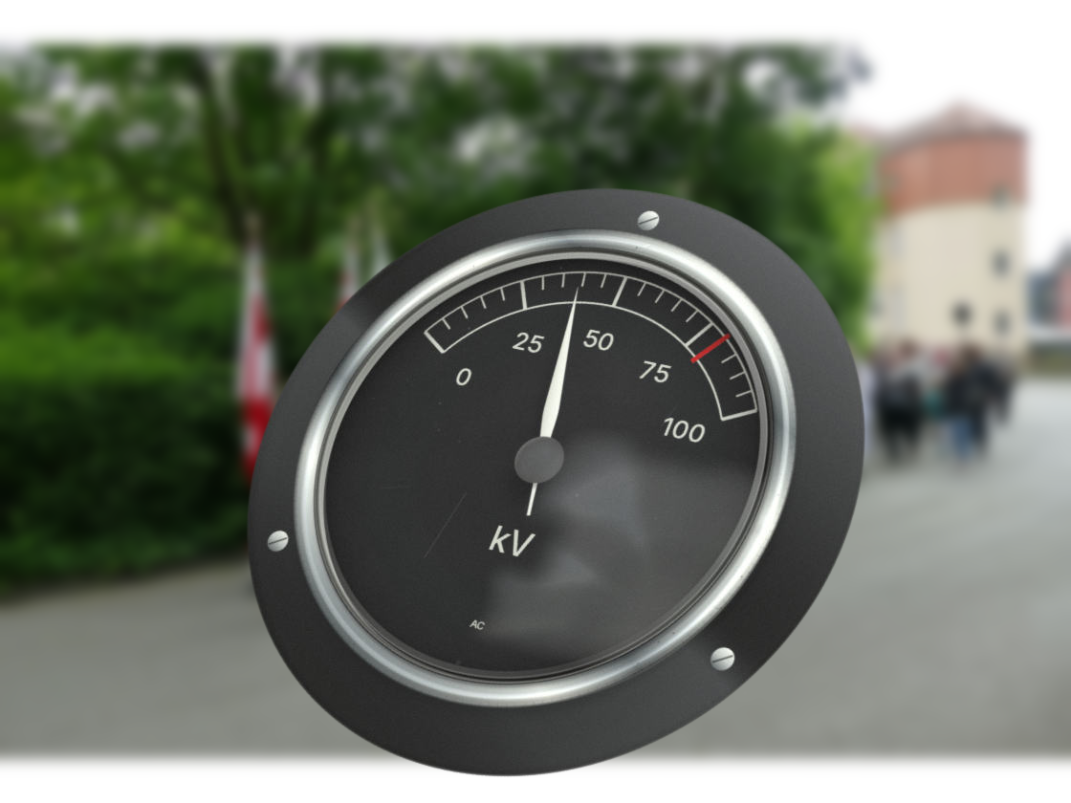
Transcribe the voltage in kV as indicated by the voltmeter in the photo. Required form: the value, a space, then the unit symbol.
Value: 40 kV
